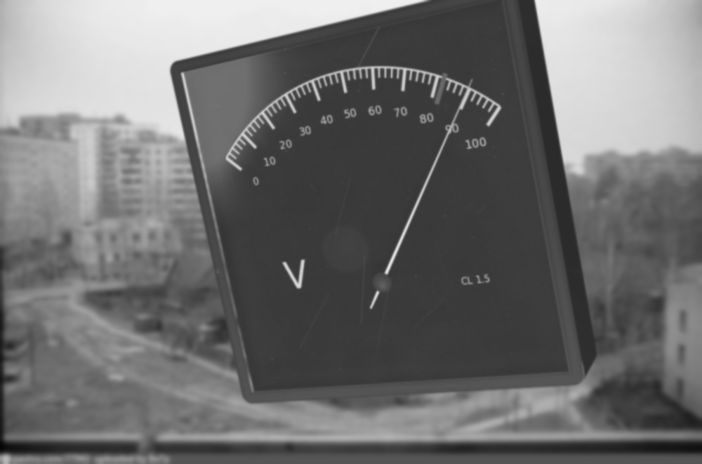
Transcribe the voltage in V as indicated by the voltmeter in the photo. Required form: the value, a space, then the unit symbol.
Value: 90 V
